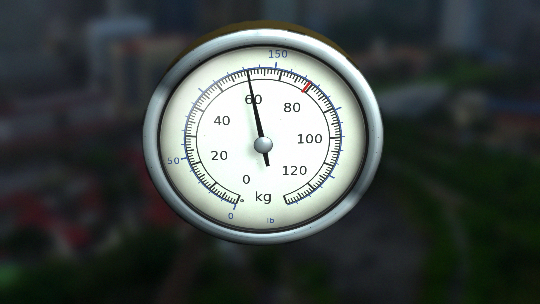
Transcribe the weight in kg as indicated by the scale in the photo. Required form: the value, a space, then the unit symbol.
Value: 60 kg
